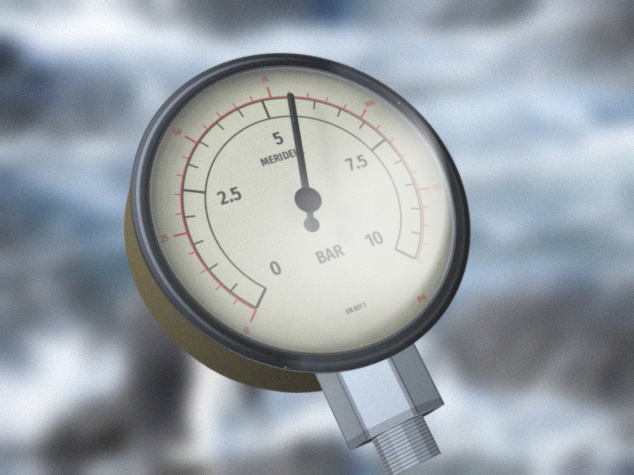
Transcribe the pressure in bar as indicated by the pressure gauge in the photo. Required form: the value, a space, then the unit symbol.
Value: 5.5 bar
